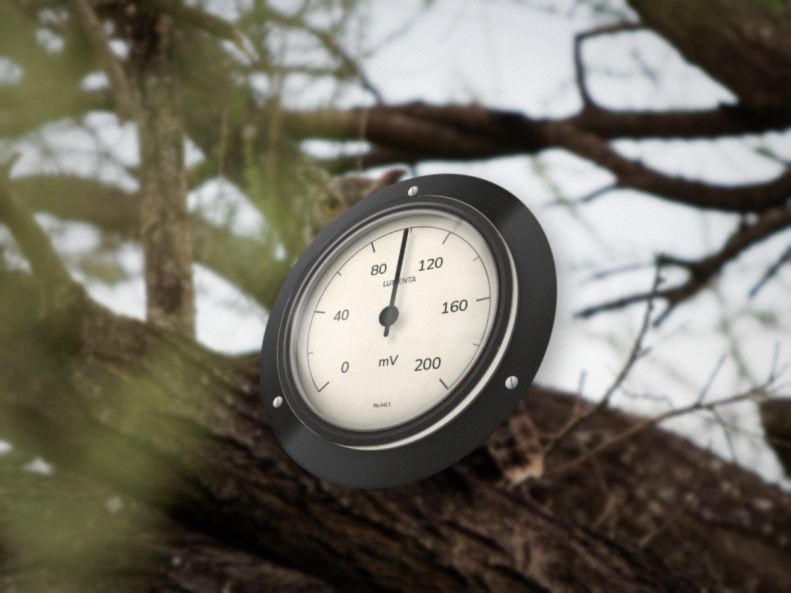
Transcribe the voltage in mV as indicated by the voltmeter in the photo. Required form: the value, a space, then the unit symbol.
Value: 100 mV
